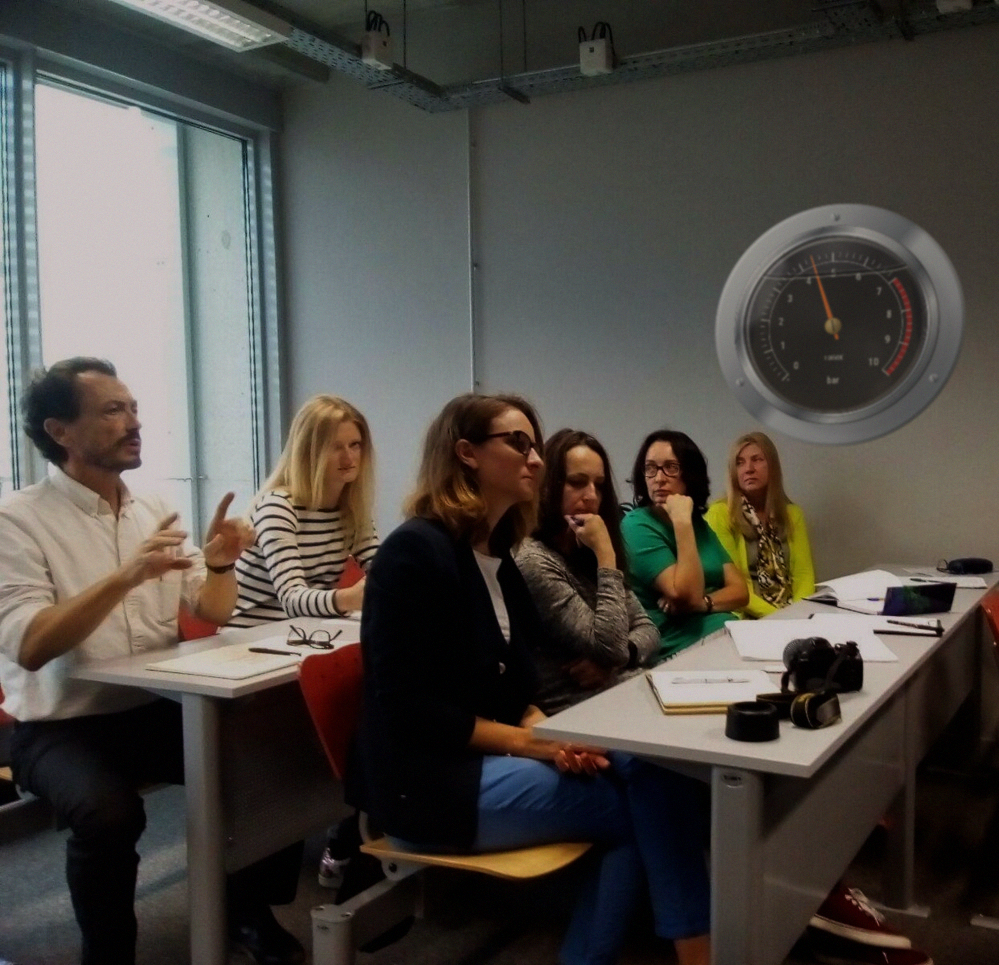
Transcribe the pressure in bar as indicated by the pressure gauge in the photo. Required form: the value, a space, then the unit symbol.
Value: 4.4 bar
